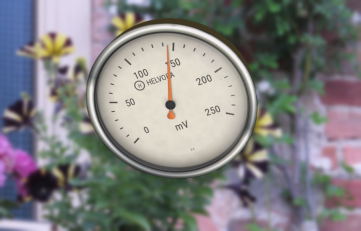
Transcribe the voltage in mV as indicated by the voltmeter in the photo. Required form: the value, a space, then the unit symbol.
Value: 145 mV
